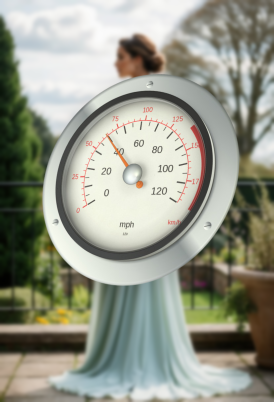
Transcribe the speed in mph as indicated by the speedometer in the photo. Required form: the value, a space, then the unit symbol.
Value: 40 mph
